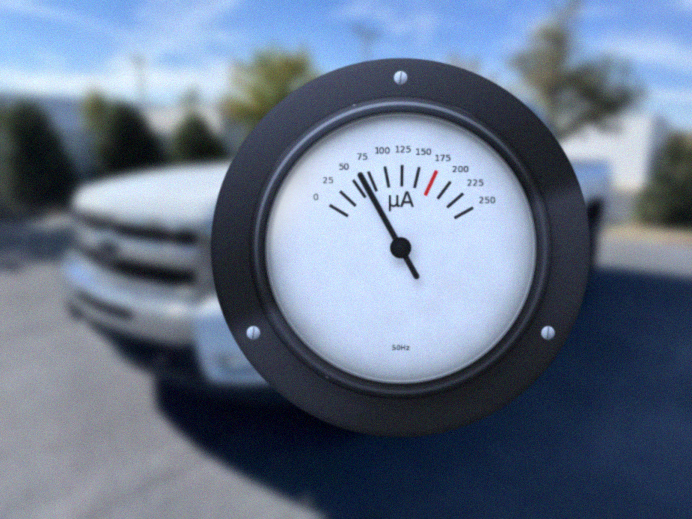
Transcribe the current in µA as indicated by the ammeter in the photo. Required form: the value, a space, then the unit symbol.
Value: 62.5 µA
